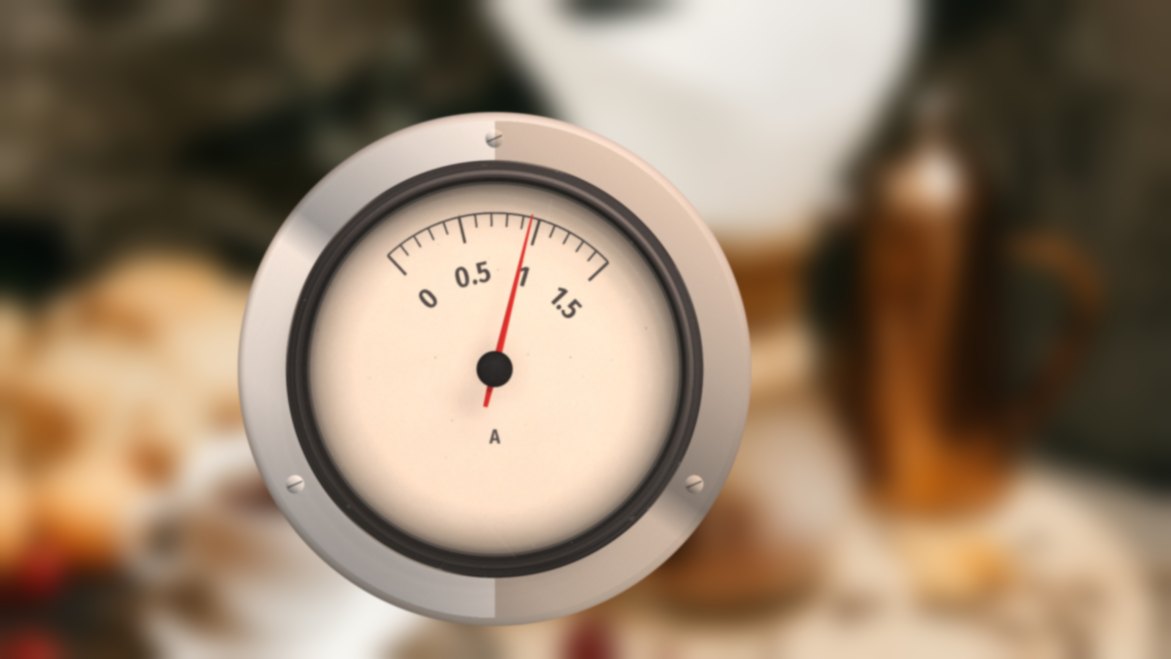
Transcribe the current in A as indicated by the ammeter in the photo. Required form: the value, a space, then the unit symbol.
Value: 0.95 A
